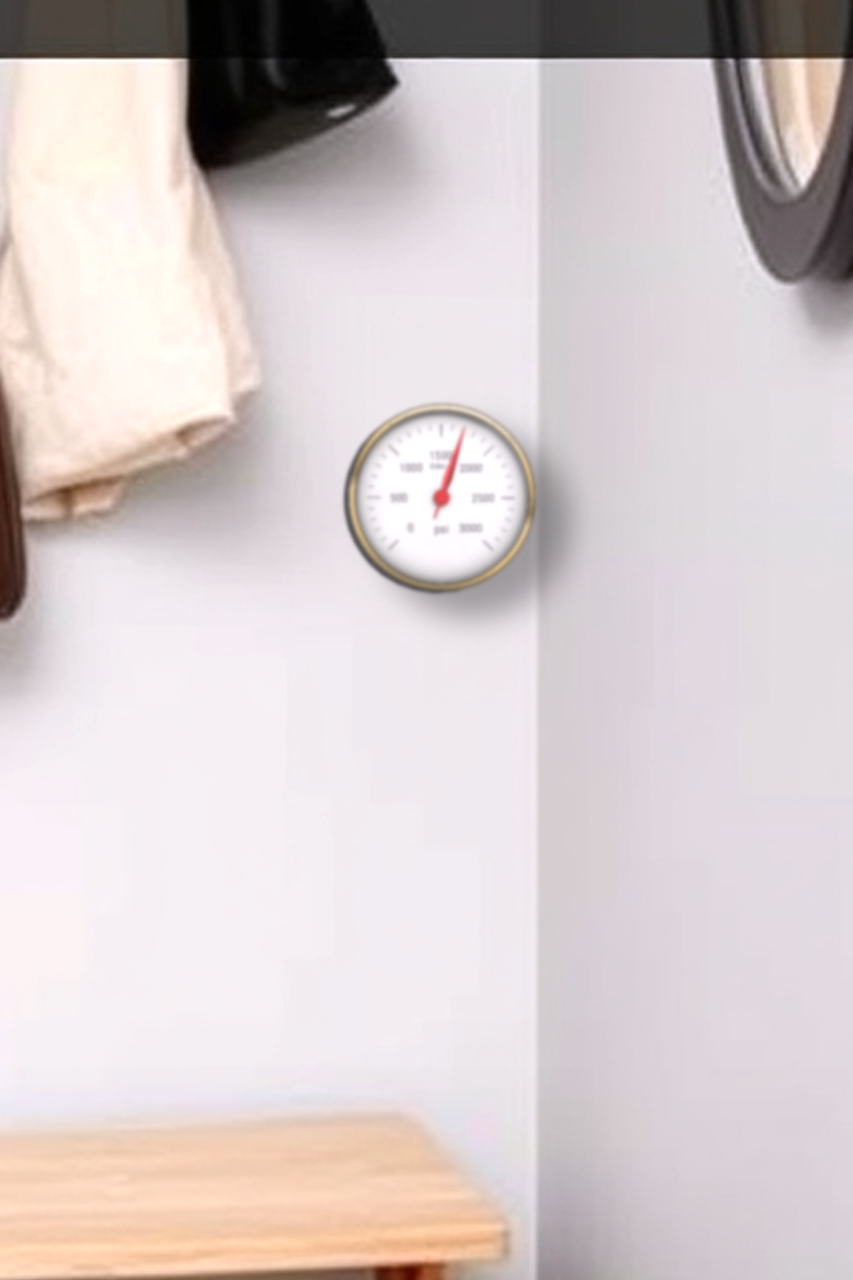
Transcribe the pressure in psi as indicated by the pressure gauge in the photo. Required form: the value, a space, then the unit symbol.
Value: 1700 psi
